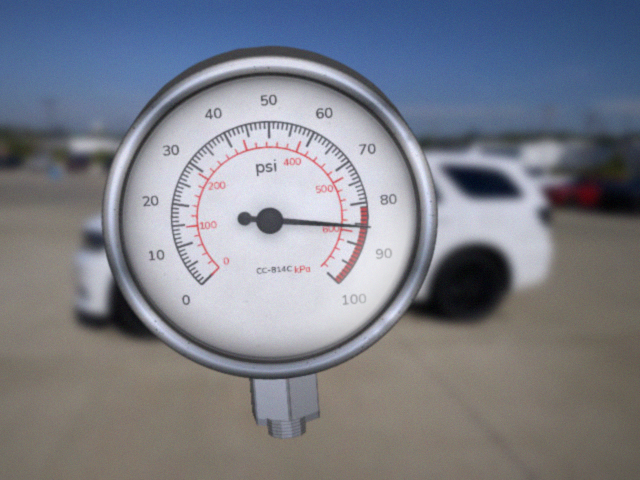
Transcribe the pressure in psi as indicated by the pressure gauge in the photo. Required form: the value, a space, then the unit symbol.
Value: 85 psi
